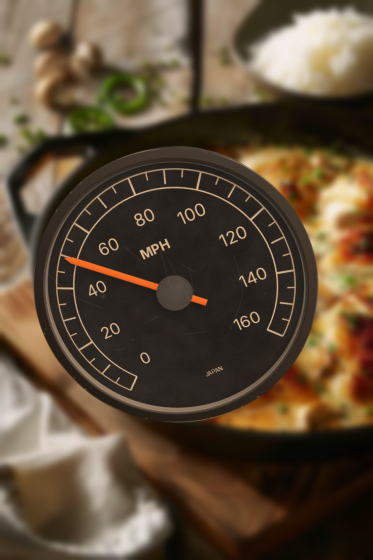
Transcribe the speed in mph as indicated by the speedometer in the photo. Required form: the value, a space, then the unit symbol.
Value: 50 mph
